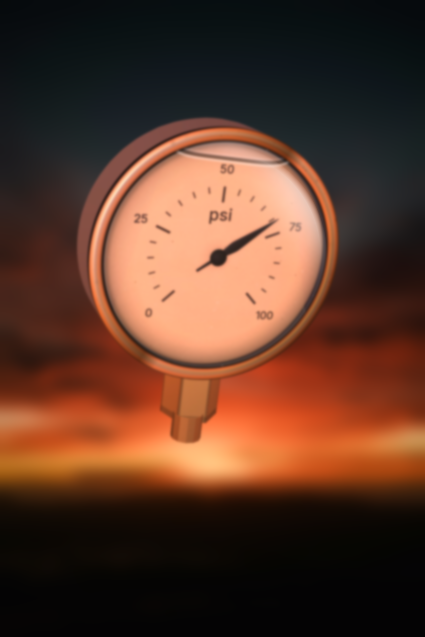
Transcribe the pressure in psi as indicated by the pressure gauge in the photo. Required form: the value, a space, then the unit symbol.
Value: 70 psi
